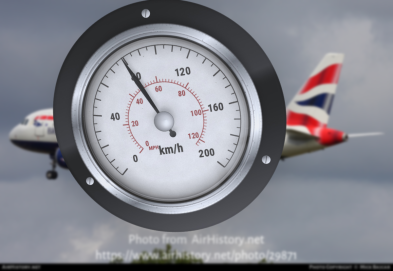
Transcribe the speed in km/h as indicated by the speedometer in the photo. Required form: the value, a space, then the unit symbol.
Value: 80 km/h
